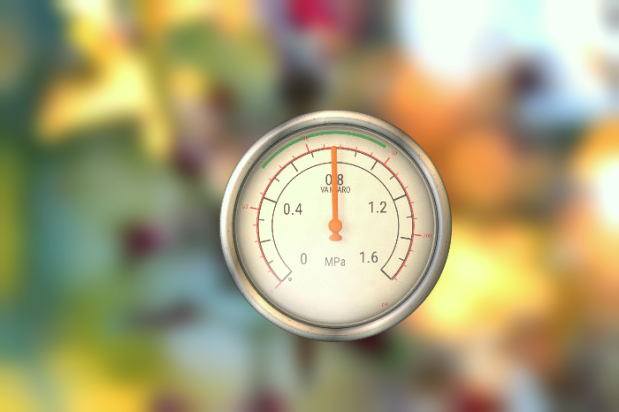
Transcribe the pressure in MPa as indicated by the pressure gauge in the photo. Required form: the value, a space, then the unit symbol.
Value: 0.8 MPa
